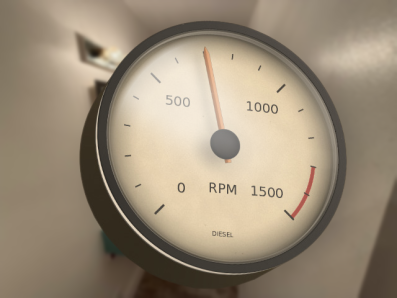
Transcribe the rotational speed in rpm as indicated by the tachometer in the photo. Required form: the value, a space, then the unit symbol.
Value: 700 rpm
